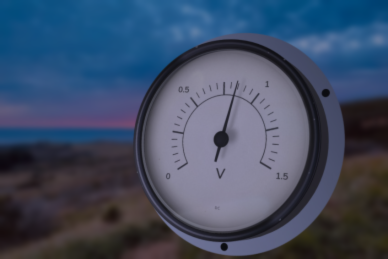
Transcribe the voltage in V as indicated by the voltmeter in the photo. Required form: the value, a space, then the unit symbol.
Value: 0.85 V
